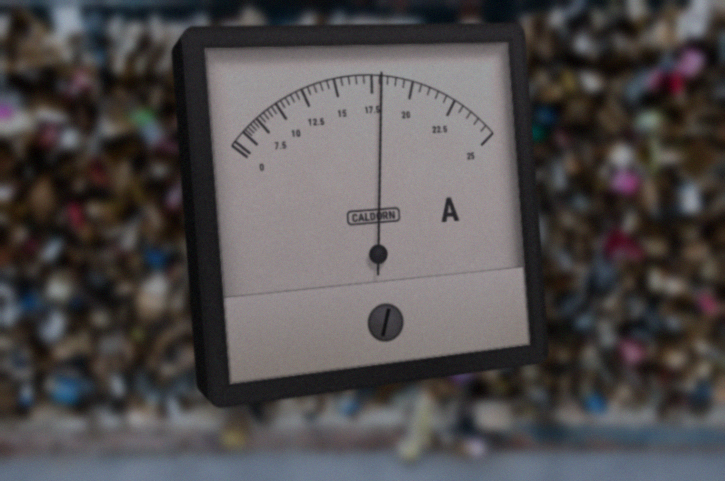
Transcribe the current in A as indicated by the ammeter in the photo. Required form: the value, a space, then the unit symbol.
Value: 18 A
